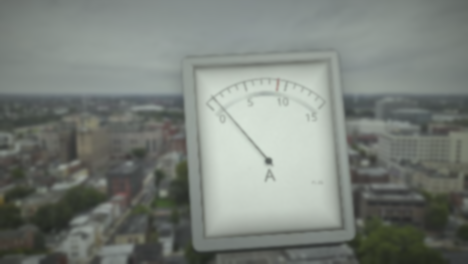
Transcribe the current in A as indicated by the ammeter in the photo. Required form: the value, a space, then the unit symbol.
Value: 1 A
